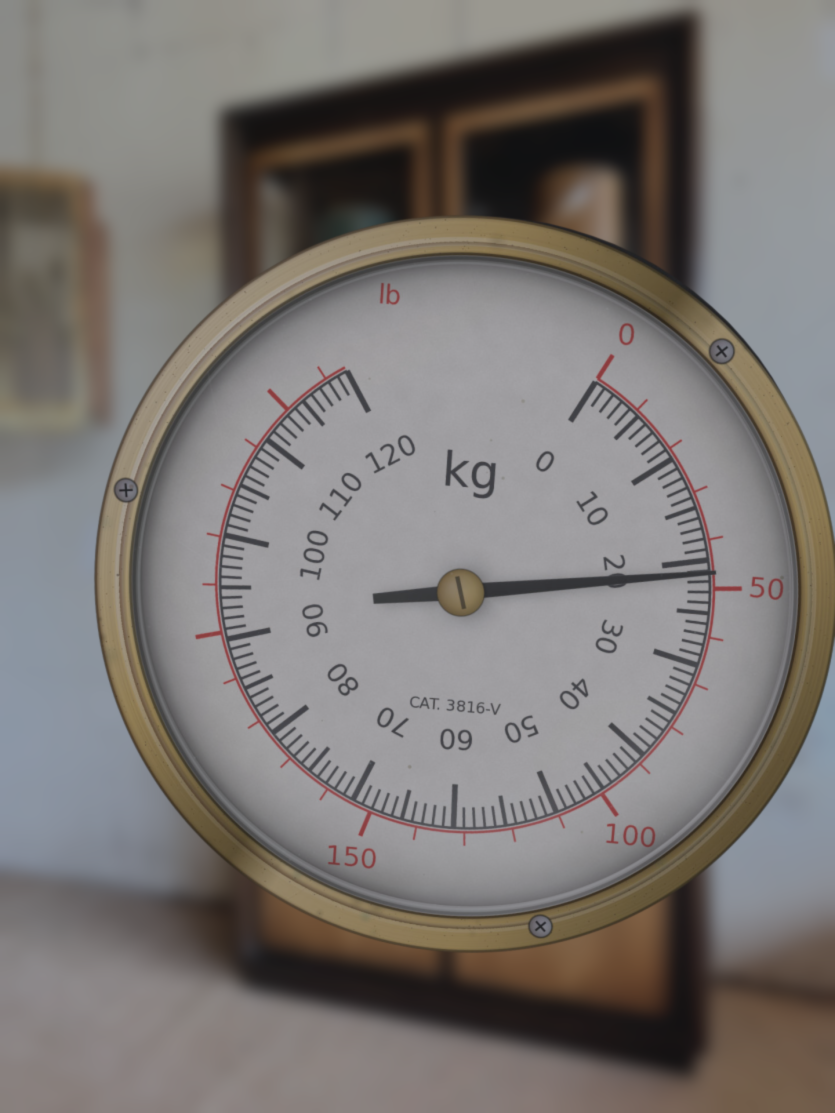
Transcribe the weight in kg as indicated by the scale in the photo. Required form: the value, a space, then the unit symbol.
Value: 21 kg
